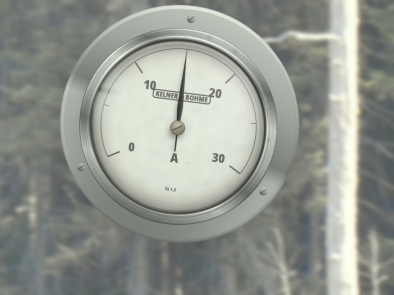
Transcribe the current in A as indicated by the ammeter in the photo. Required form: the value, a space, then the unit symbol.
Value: 15 A
